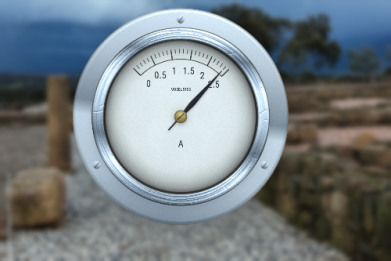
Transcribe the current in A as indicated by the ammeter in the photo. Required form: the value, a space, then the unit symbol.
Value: 2.4 A
